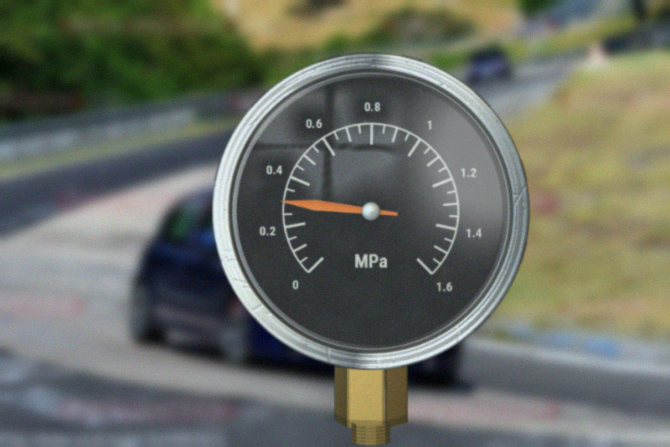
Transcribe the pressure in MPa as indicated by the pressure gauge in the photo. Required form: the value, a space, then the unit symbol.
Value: 0.3 MPa
